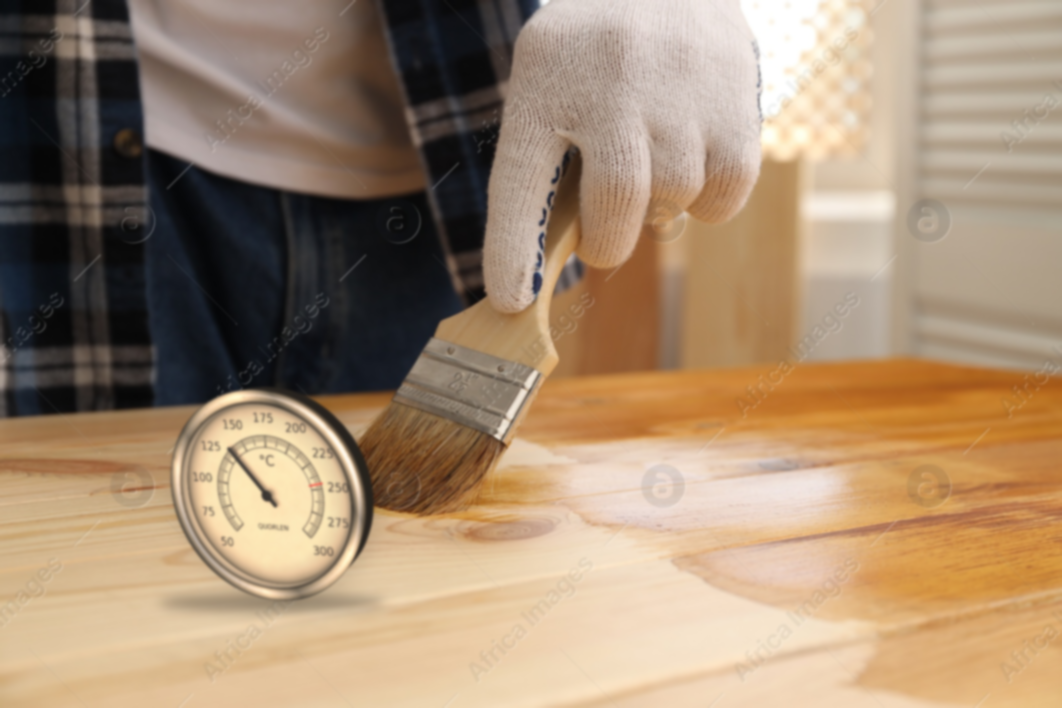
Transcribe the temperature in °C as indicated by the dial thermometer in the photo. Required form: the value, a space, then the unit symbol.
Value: 137.5 °C
